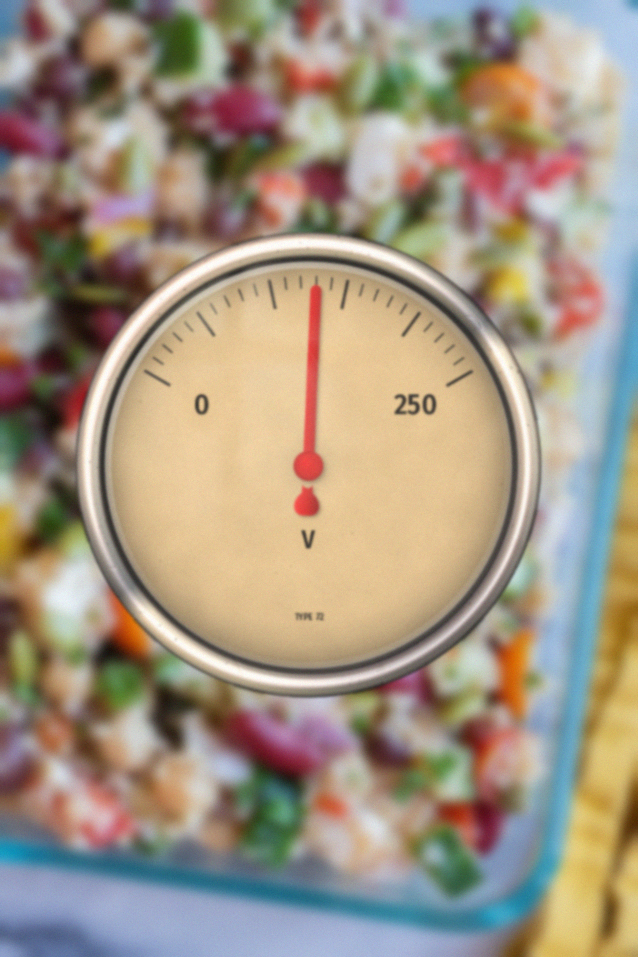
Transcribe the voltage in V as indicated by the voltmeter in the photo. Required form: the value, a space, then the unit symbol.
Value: 130 V
